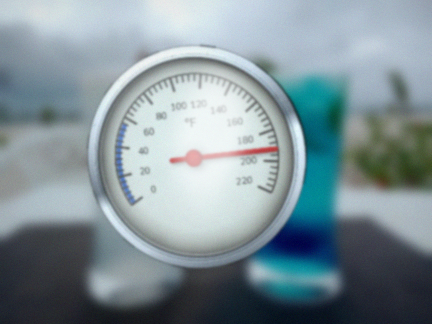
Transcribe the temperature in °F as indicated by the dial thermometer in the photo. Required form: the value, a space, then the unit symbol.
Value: 192 °F
